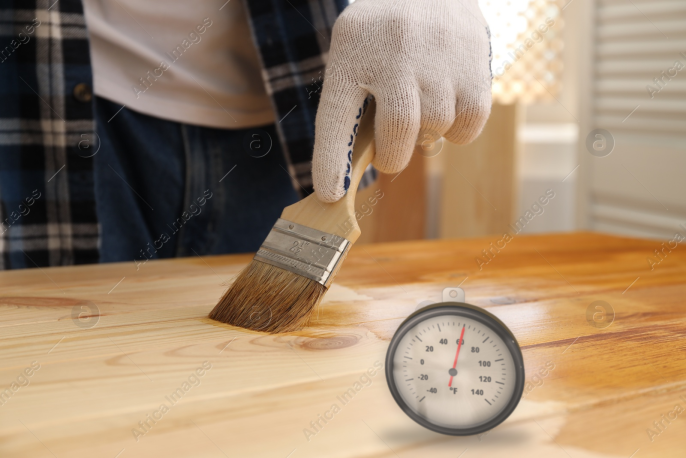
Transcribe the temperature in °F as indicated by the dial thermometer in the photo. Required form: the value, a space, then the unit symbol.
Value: 60 °F
